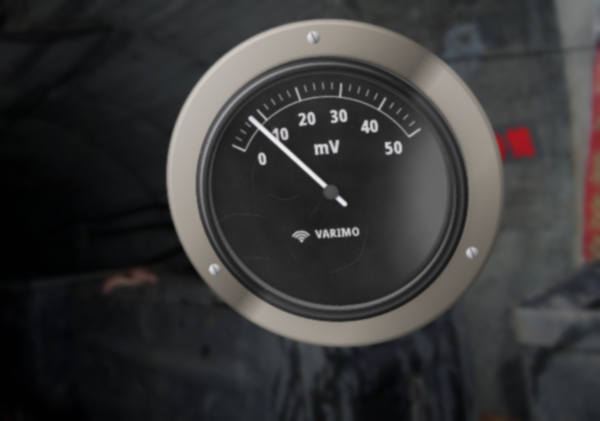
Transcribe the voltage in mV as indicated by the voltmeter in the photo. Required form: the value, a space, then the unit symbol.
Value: 8 mV
